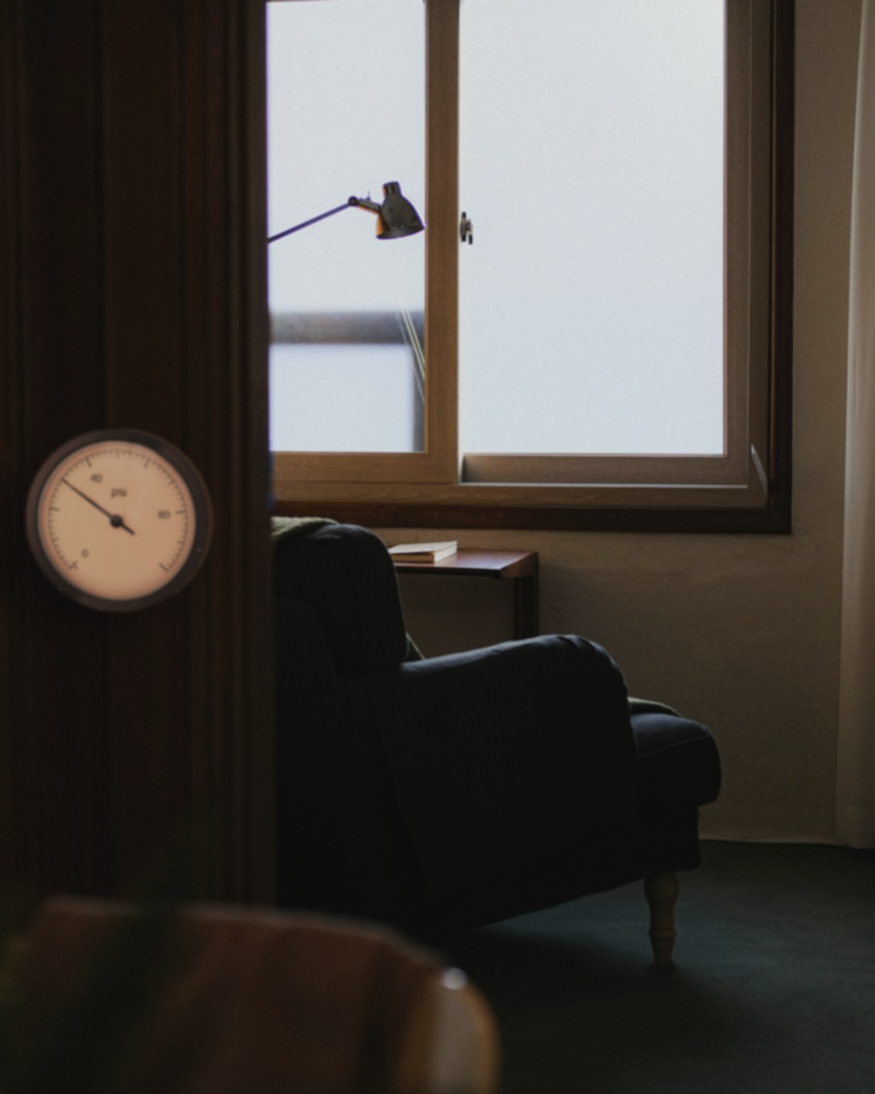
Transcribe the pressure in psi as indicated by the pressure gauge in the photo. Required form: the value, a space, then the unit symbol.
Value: 30 psi
